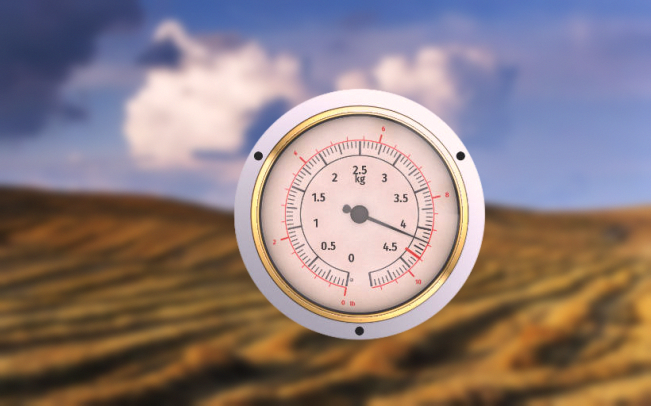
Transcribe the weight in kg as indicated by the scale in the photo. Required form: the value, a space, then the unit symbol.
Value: 4.15 kg
